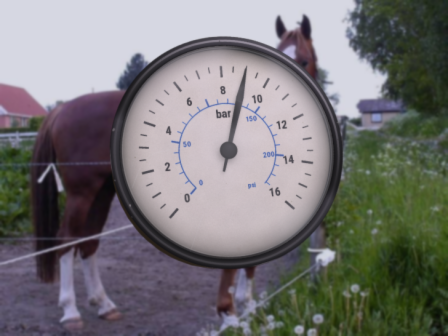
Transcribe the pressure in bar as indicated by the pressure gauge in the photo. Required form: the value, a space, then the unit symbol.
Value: 9 bar
